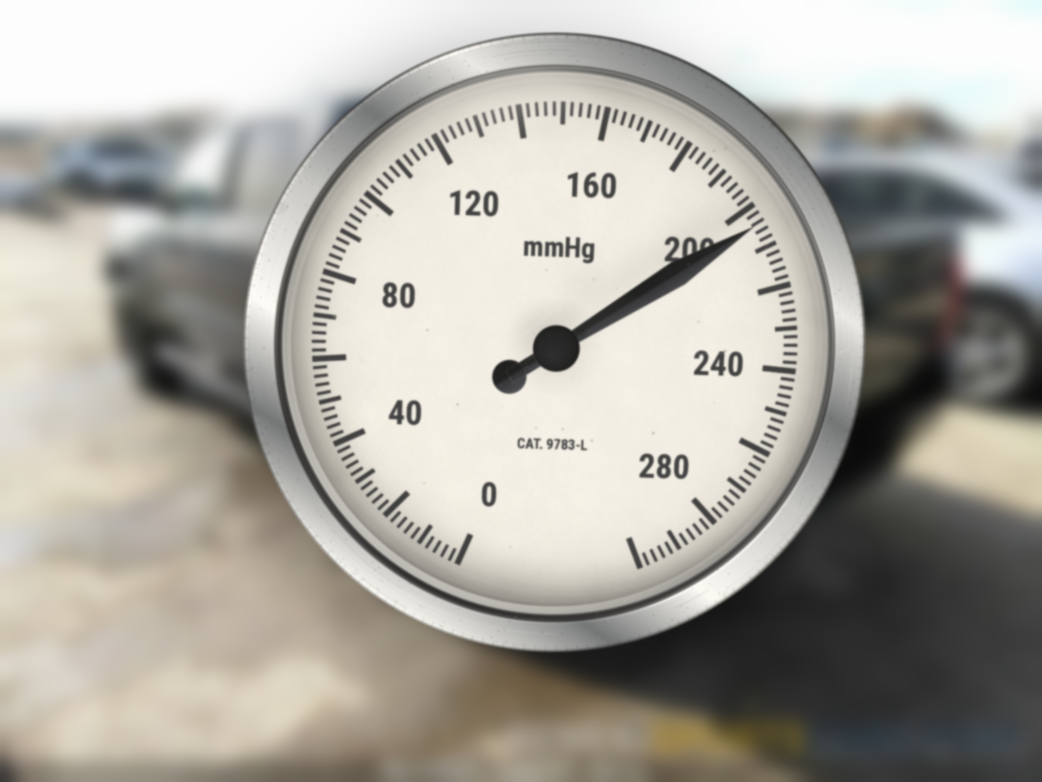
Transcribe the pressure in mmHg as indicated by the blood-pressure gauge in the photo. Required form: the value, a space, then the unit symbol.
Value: 204 mmHg
